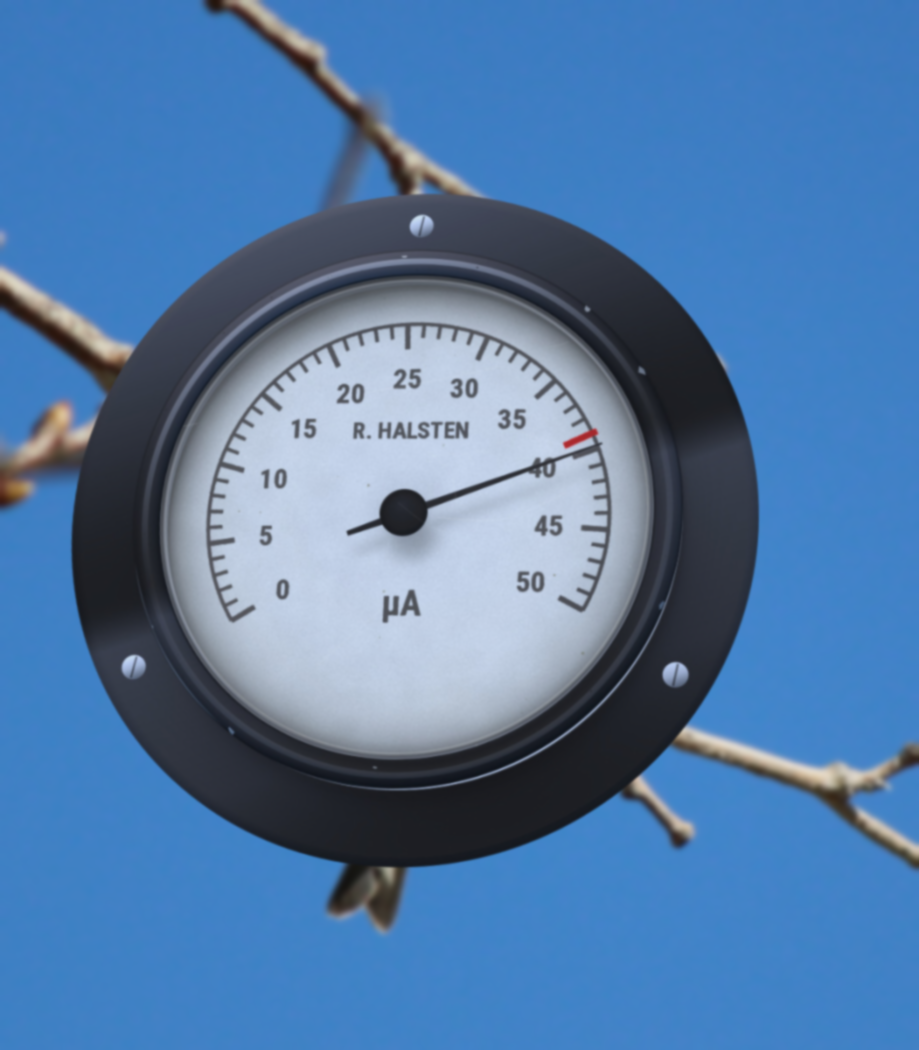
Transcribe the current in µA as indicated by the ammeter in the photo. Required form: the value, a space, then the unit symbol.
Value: 40 µA
